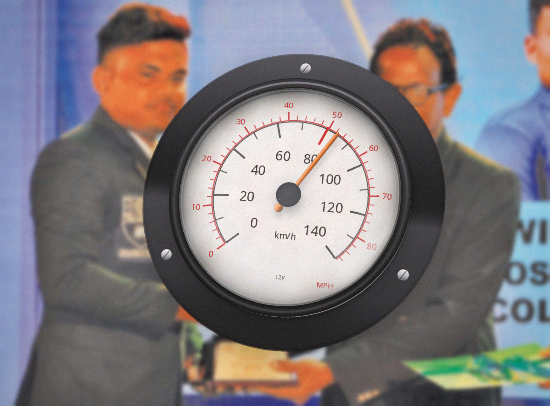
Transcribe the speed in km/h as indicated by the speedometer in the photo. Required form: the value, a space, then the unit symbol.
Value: 85 km/h
